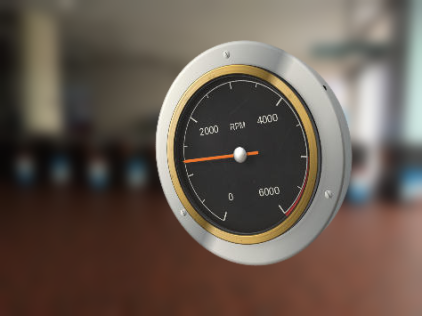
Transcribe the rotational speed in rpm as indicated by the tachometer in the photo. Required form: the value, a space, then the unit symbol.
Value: 1250 rpm
